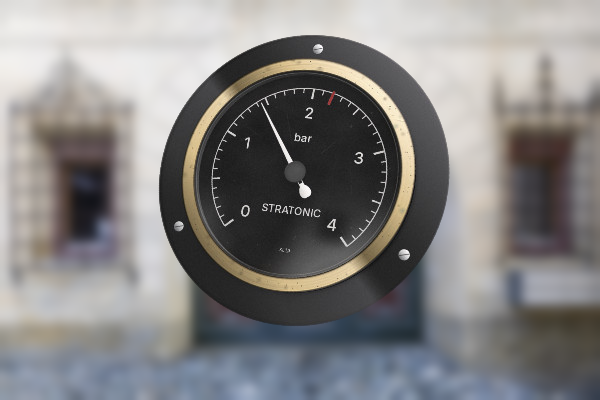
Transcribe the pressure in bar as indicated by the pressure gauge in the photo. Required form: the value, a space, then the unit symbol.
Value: 1.45 bar
